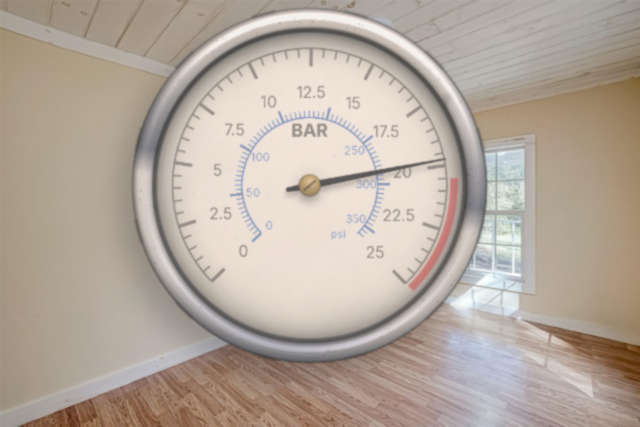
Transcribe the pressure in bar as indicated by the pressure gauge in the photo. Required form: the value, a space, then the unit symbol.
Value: 19.75 bar
